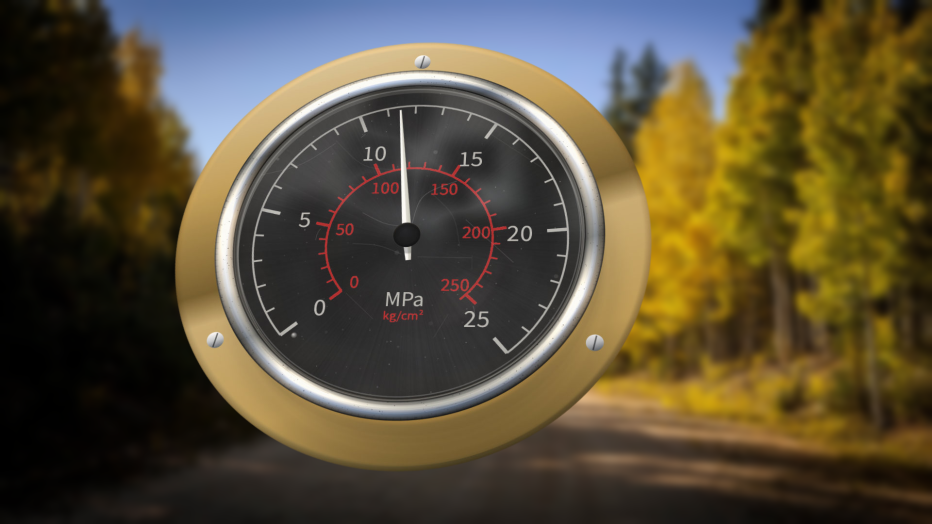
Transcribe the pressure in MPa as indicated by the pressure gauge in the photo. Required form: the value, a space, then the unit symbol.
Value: 11.5 MPa
